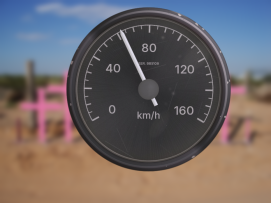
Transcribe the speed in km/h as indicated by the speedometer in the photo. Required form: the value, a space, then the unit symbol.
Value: 62.5 km/h
